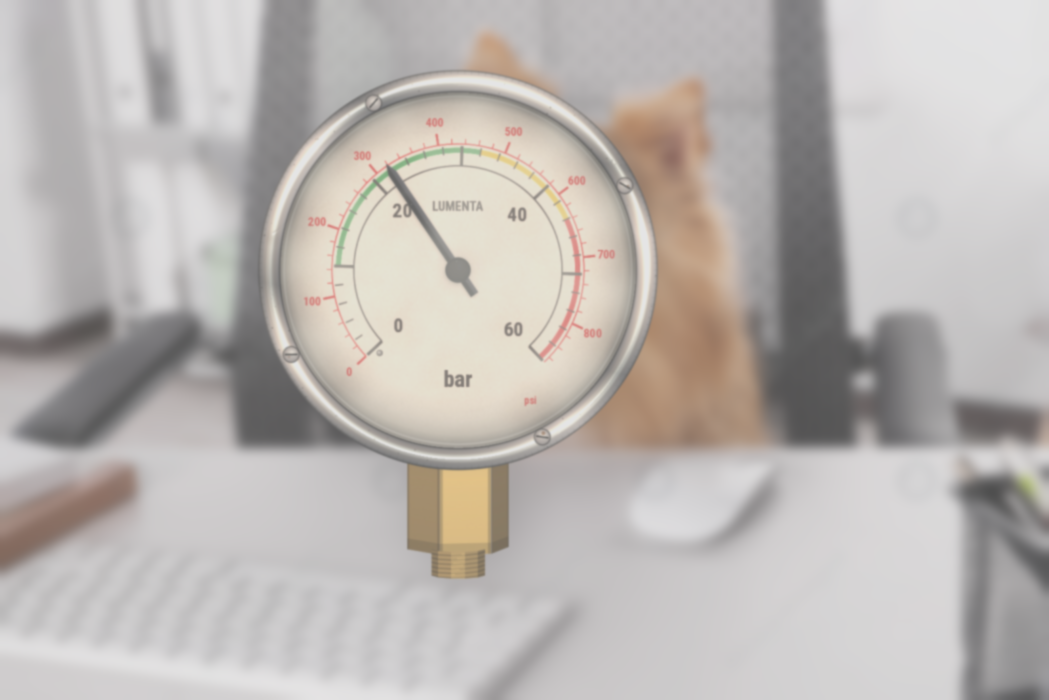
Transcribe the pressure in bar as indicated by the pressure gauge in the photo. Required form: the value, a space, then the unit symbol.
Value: 22 bar
